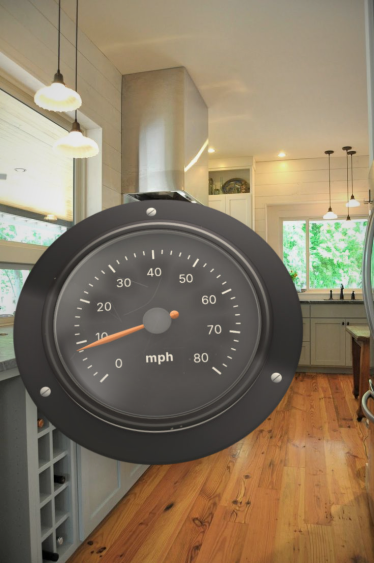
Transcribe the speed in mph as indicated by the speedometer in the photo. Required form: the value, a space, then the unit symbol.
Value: 8 mph
